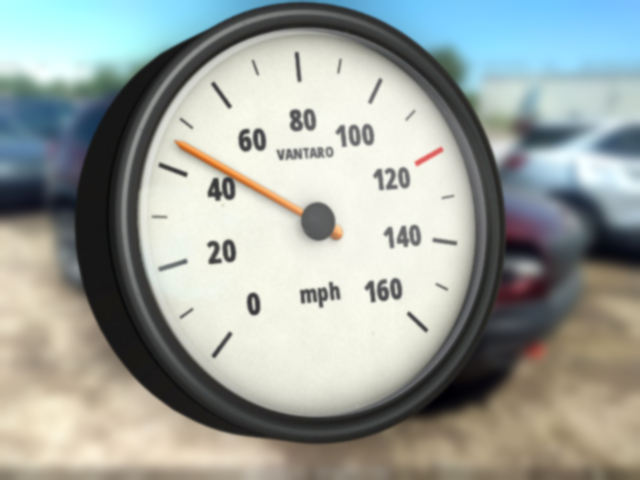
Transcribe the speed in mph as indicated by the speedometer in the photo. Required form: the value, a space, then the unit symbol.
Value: 45 mph
